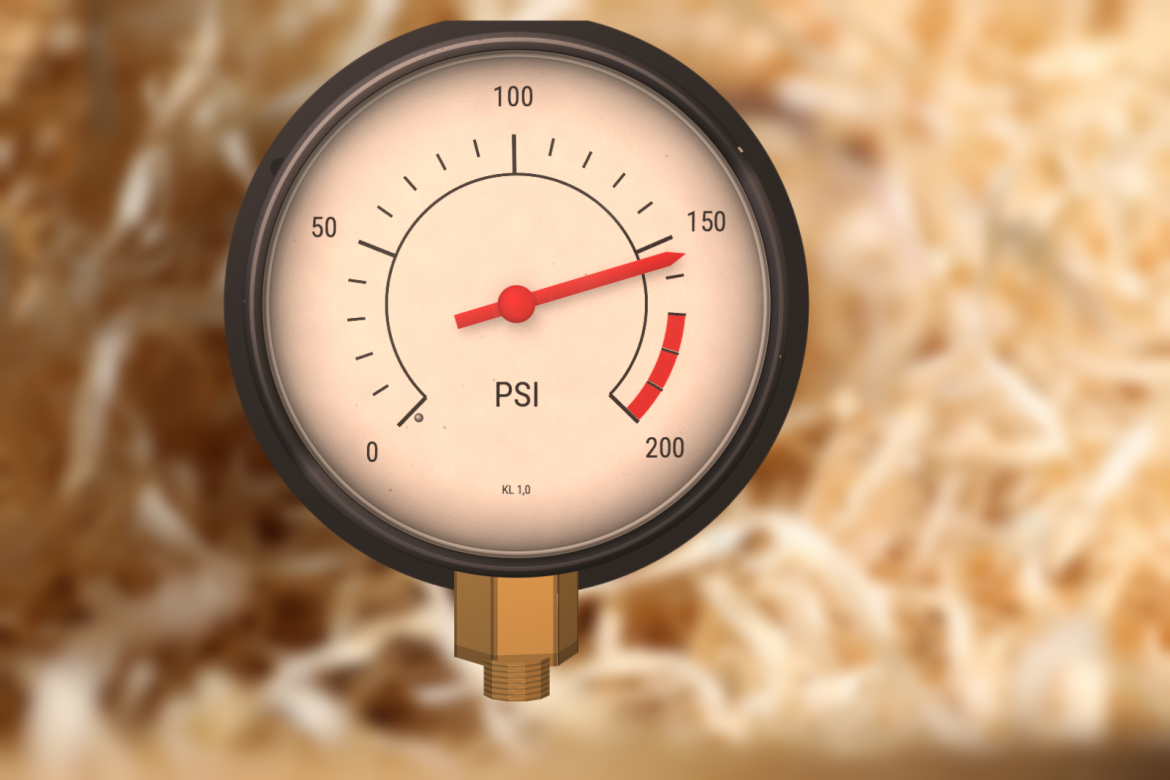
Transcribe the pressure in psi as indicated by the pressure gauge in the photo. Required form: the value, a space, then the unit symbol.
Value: 155 psi
